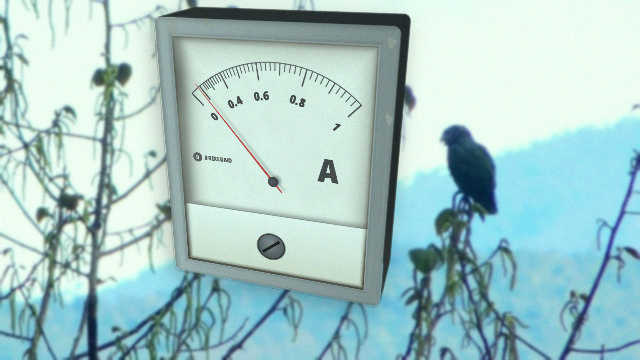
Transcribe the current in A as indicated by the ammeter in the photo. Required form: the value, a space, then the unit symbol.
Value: 0.2 A
